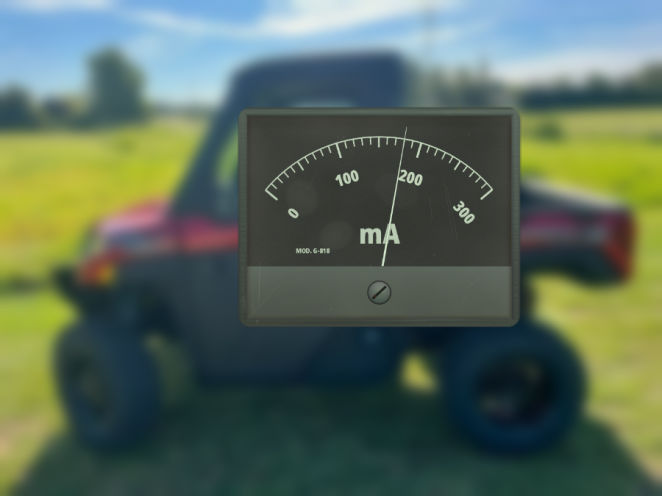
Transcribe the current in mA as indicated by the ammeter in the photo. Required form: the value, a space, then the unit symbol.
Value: 180 mA
